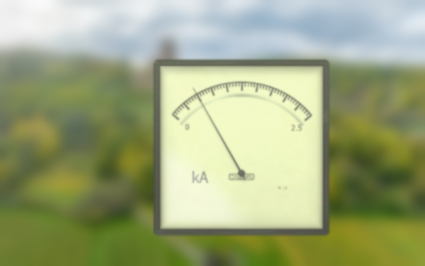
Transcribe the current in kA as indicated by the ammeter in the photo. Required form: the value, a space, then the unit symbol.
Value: 0.5 kA
